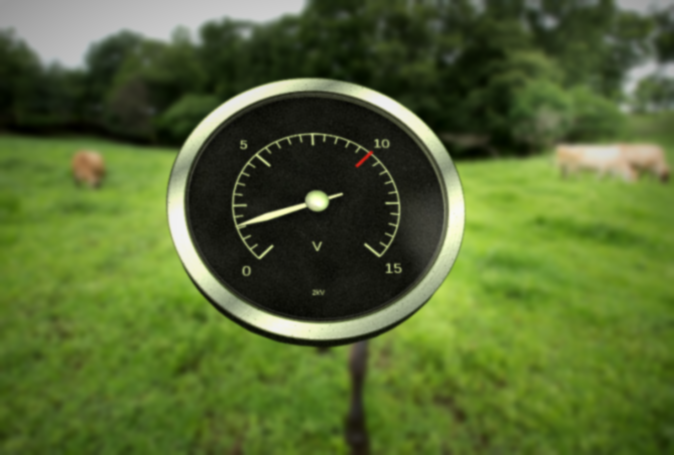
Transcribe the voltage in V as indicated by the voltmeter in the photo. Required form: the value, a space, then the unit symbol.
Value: 1.5 V
